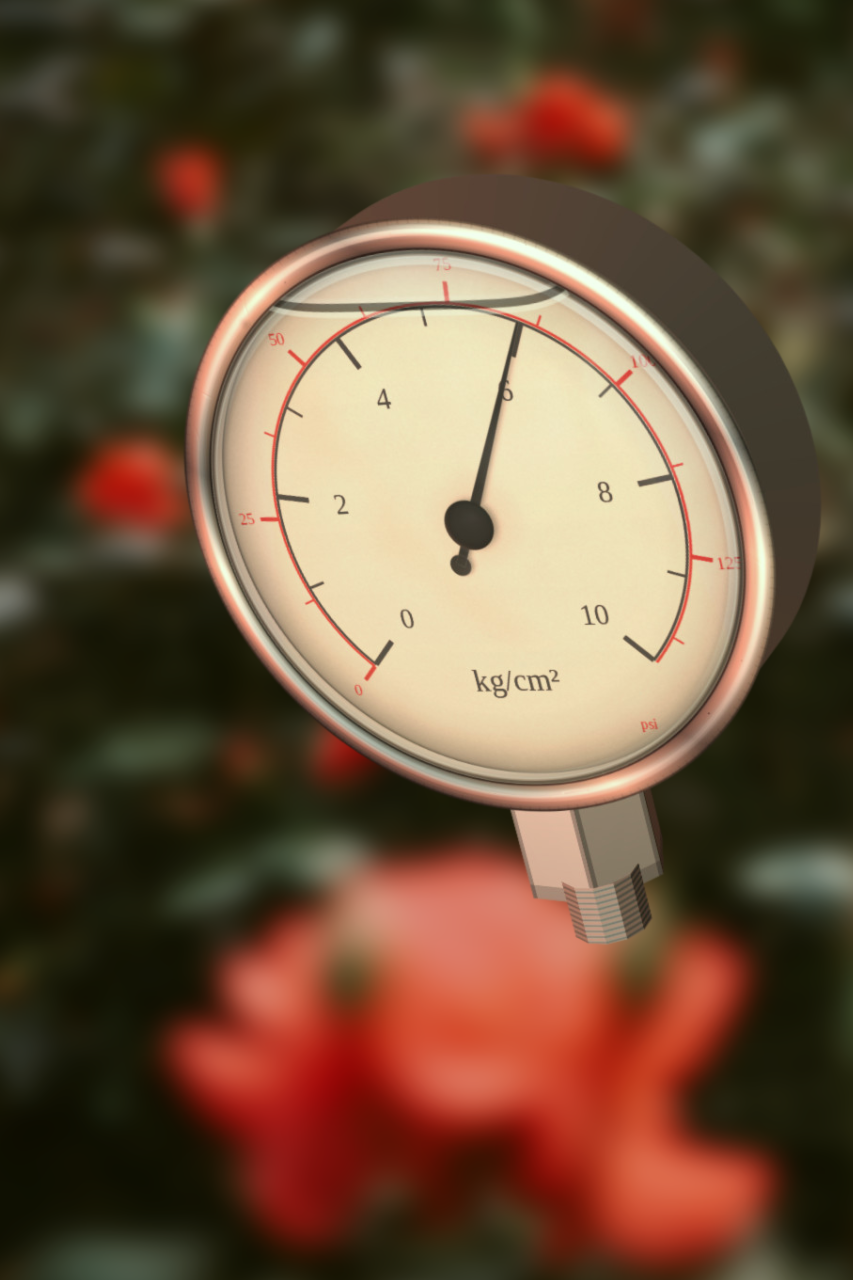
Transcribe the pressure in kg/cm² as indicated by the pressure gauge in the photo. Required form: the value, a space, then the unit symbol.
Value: 6 kg/cm²
